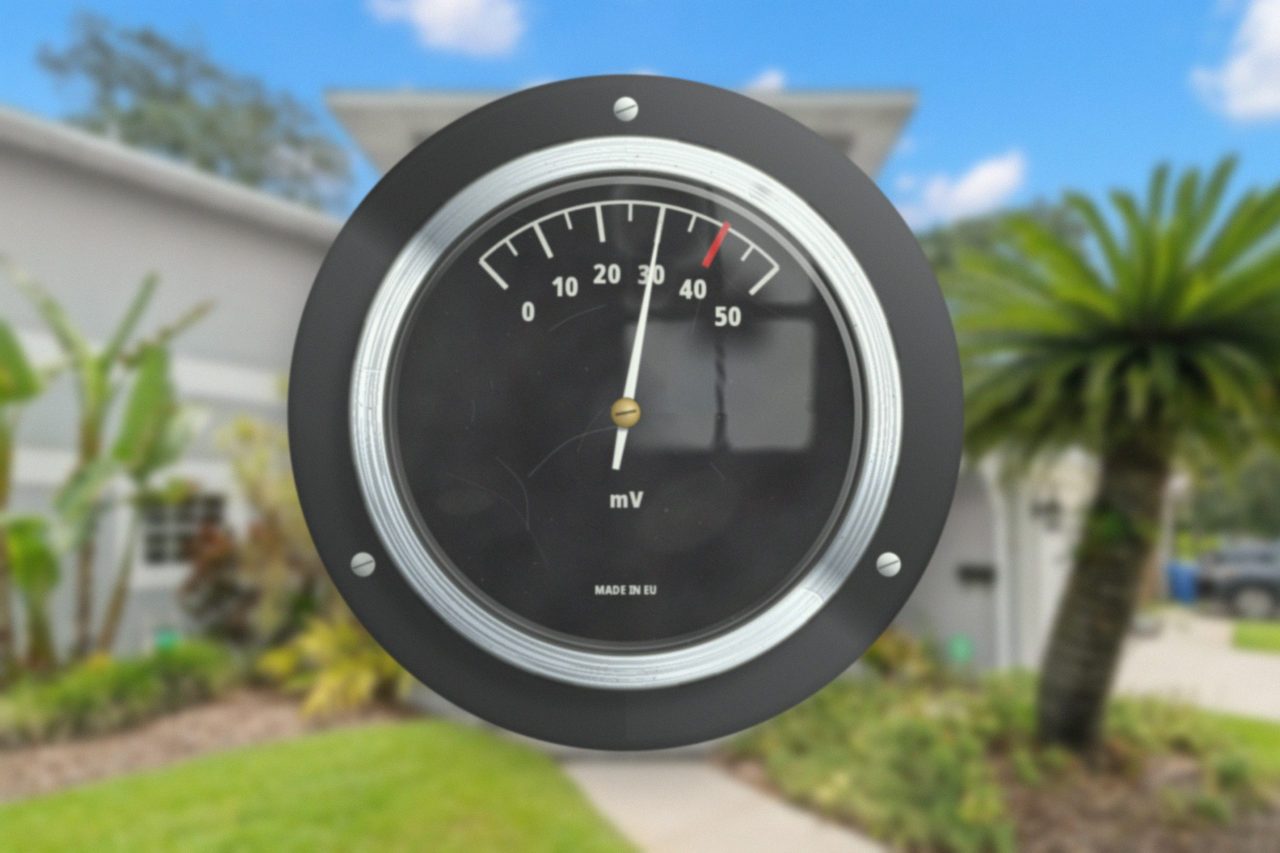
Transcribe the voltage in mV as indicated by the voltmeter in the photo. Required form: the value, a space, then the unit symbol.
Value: 30 mV
